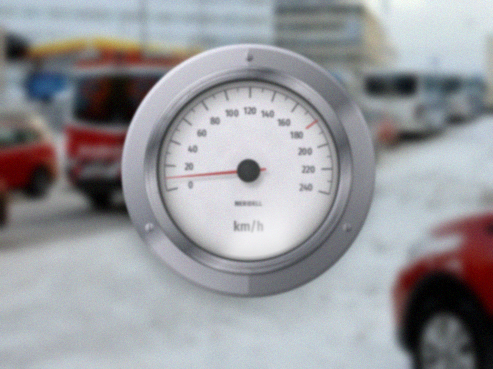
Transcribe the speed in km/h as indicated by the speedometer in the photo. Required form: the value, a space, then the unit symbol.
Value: 10 km/h
